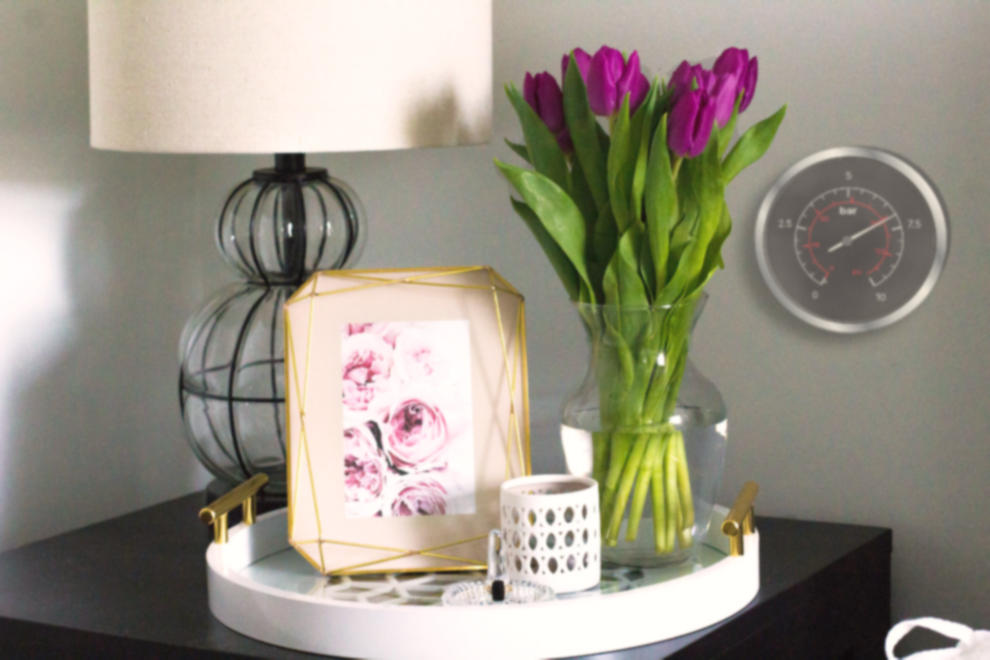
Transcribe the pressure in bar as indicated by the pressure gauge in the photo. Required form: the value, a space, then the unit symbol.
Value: 7 bar
